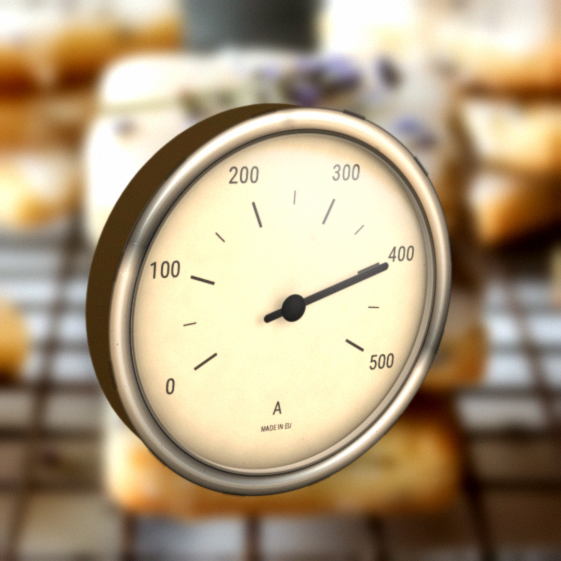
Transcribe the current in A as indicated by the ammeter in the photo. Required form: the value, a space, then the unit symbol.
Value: 400 A
